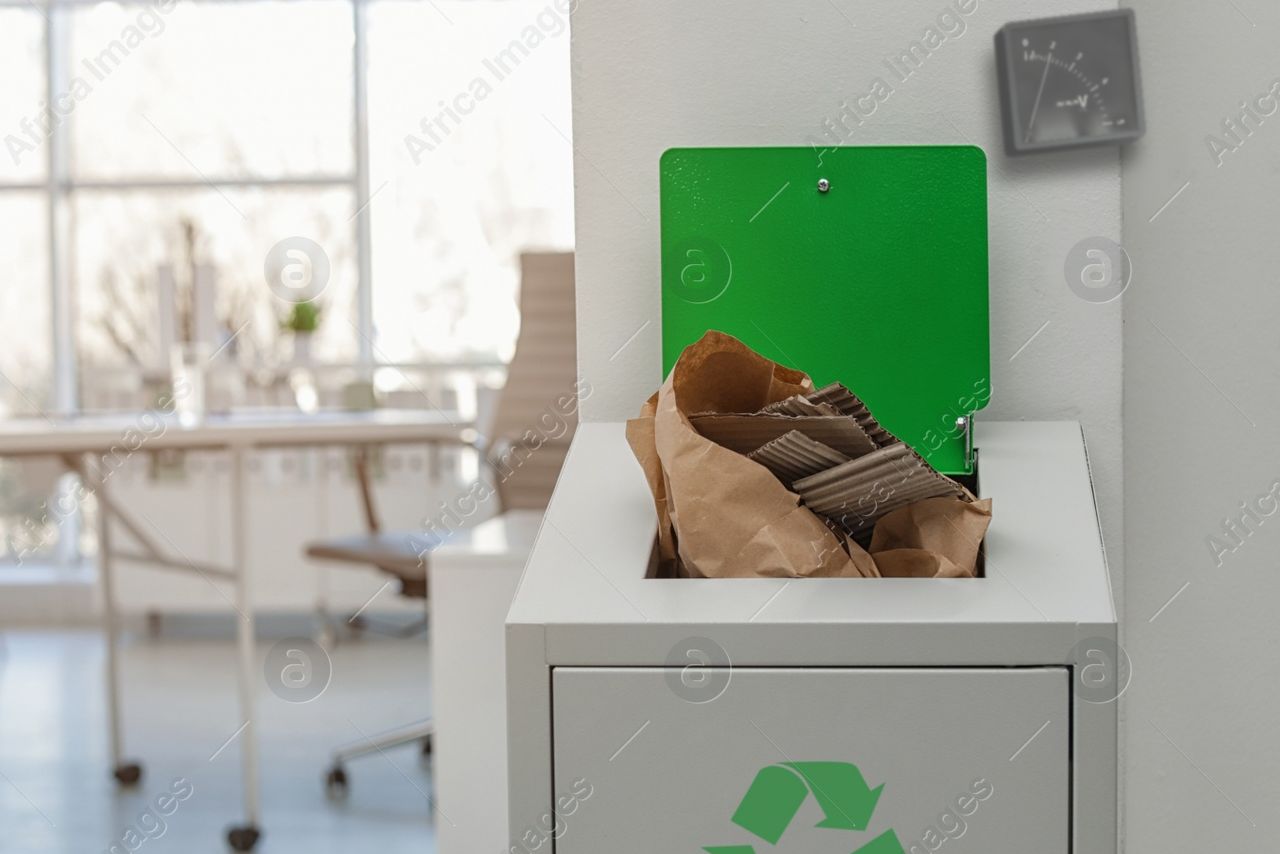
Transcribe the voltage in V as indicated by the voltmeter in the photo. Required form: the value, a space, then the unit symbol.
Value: 2 V
